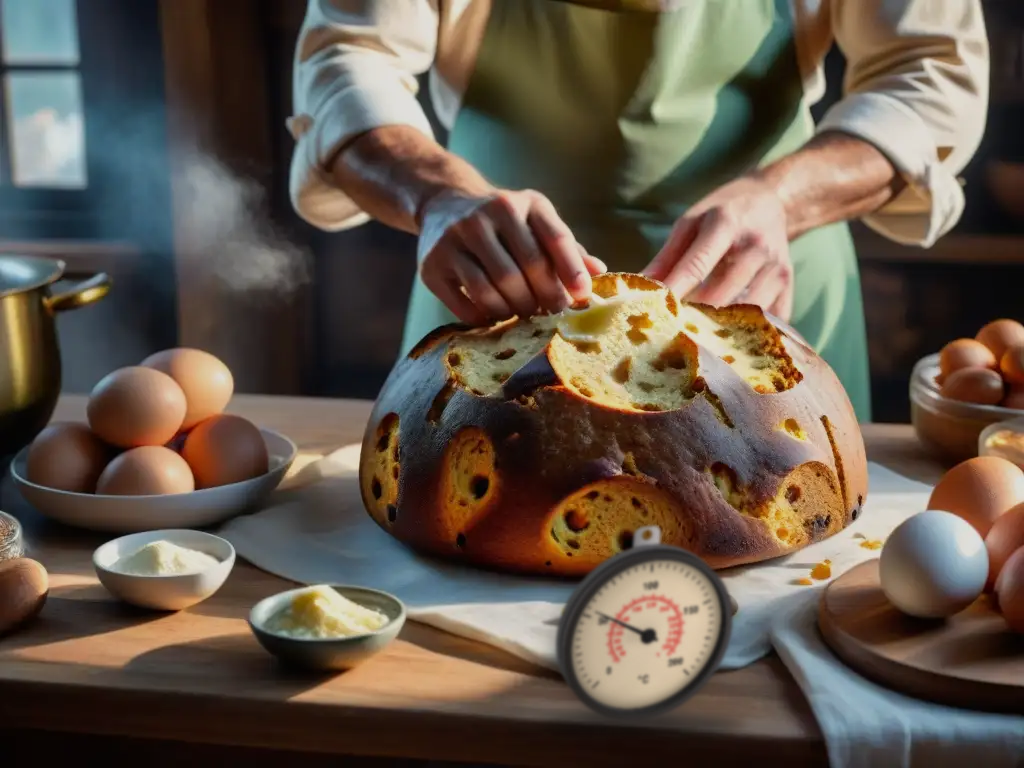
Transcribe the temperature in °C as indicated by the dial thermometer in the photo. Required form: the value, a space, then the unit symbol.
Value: 55 °C
